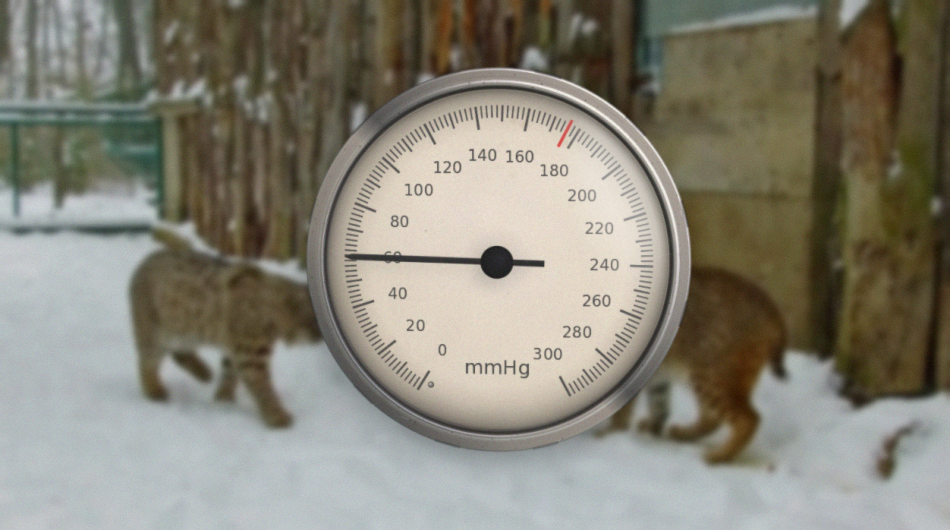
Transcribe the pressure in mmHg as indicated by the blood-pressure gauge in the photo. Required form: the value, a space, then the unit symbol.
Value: 60 mmHg
